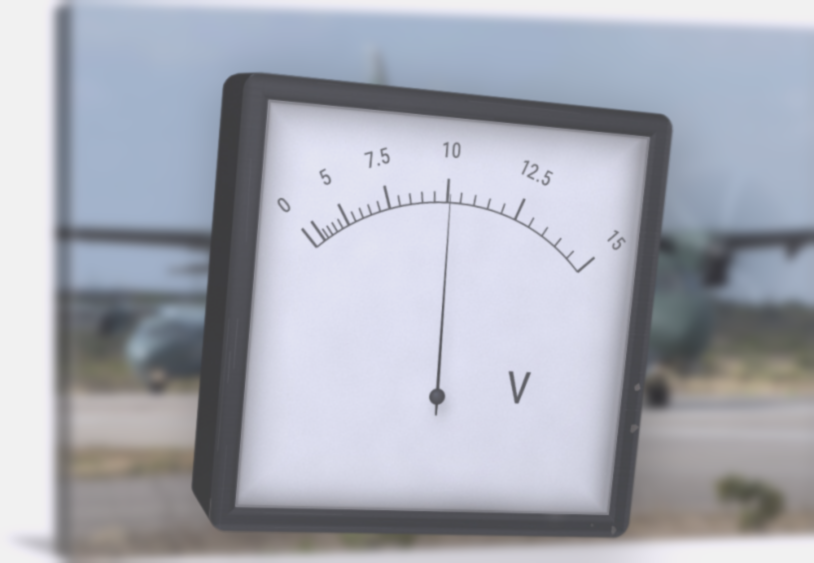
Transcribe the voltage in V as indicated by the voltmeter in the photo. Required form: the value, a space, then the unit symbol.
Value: 10 V
